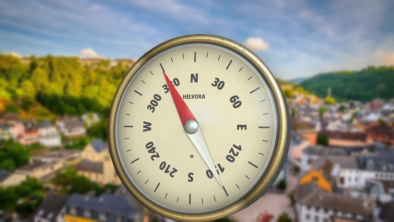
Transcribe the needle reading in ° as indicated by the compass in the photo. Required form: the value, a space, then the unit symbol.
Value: 330 °
